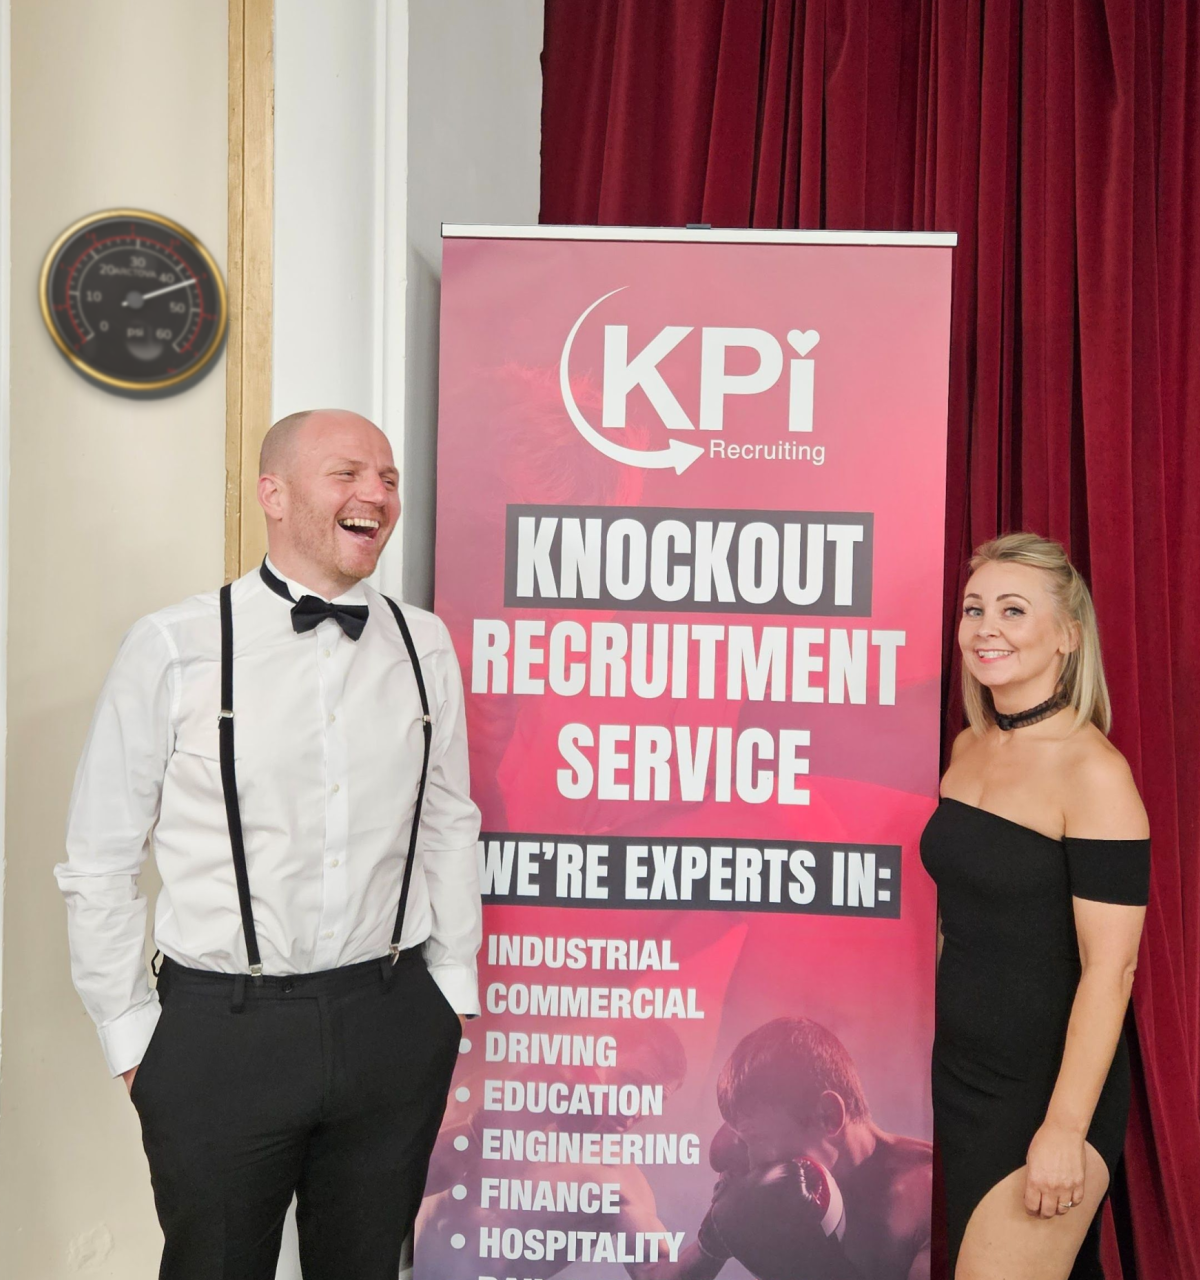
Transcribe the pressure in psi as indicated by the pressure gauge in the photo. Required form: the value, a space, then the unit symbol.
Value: 44 psi
